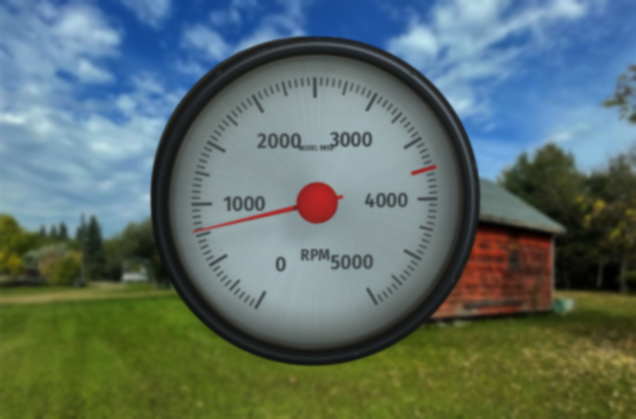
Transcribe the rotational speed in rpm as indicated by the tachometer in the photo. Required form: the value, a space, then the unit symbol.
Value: 800 rpm
